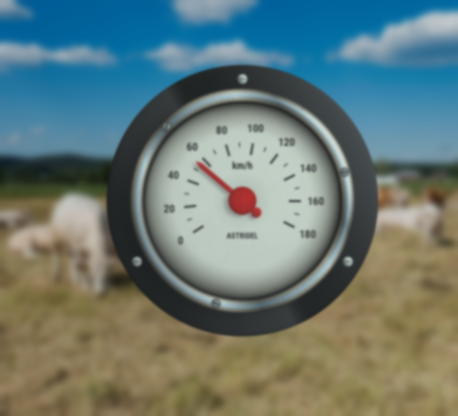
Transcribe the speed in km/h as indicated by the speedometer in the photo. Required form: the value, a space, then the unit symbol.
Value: 55 km/h
